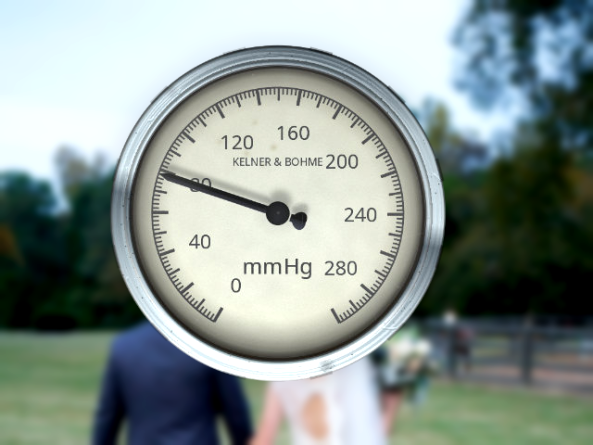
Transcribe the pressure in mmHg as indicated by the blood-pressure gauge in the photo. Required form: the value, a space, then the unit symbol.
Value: 78 mmHg
